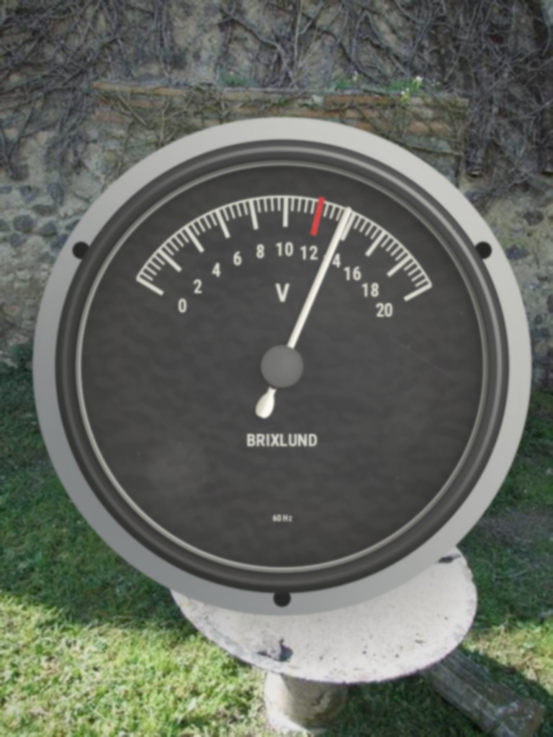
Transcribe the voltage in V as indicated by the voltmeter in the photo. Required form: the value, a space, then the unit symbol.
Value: 13.6 V
